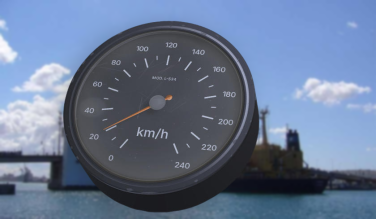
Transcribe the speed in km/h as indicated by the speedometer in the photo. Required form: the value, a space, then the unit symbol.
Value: 20 km/h
